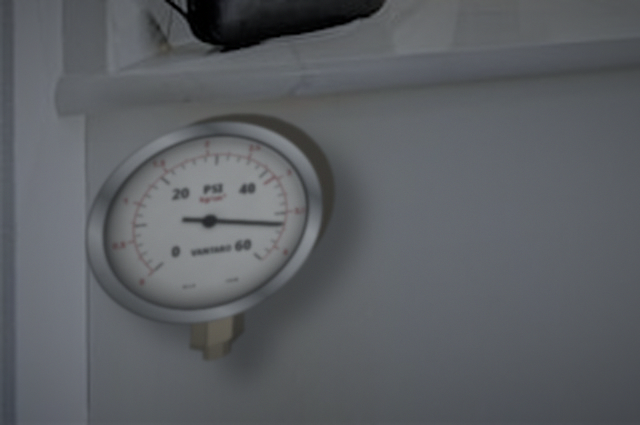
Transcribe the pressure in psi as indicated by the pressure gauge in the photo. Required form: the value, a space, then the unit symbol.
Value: 52 psi
